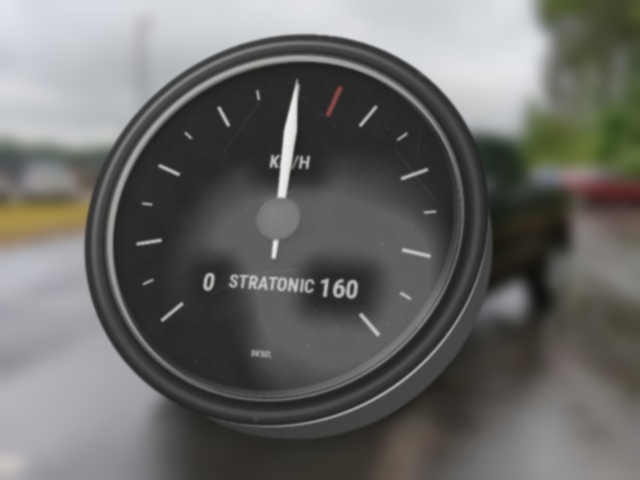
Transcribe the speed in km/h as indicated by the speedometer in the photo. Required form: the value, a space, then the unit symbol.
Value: 80 km/h
